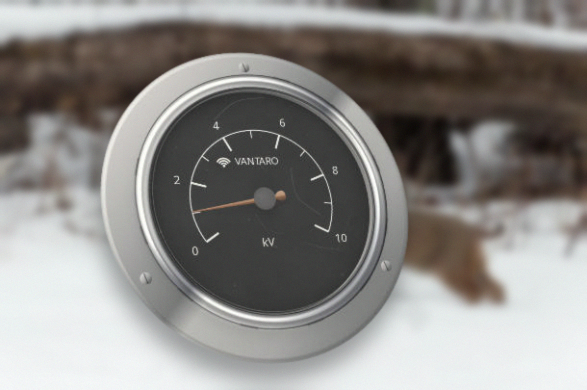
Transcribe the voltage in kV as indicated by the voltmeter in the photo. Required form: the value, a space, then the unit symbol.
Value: 1 kV
